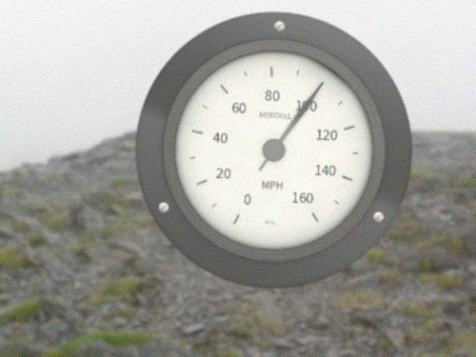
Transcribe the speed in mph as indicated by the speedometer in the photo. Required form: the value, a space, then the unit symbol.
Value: 100 mph
